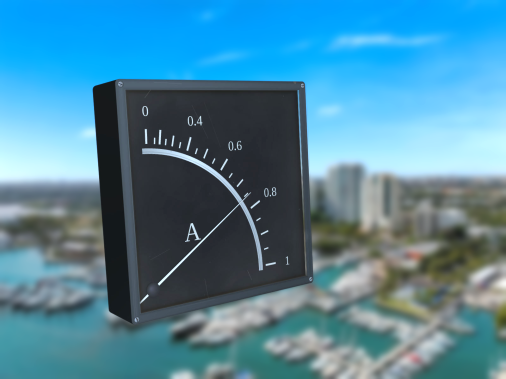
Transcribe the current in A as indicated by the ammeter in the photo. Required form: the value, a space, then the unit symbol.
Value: 0.75 A
